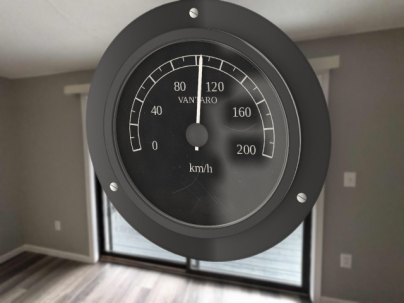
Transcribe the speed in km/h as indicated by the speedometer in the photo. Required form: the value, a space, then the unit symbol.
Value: 105 km/h
